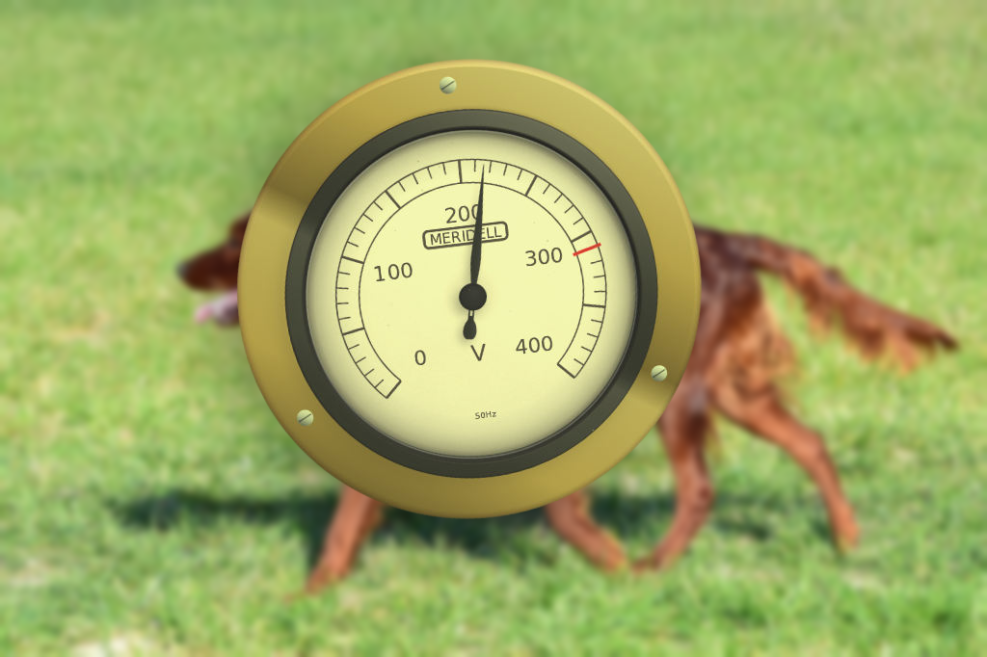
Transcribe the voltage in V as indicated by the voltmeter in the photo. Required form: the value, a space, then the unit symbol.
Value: 215 V
